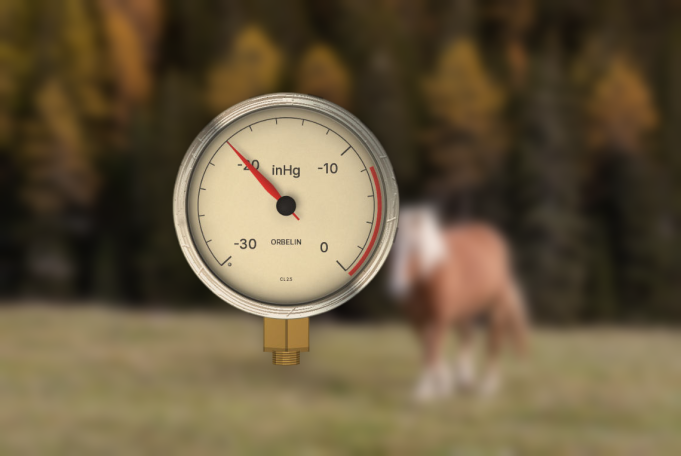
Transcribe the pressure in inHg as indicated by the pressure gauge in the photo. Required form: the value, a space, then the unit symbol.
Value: -20 inHg
